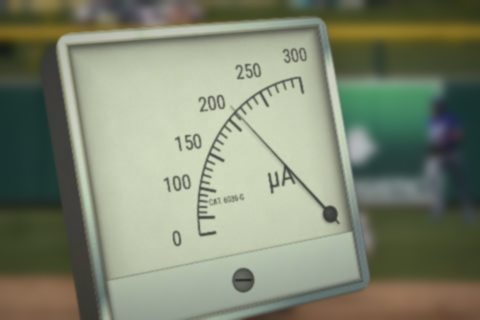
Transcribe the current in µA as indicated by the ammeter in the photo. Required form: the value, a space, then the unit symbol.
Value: 210 µA
